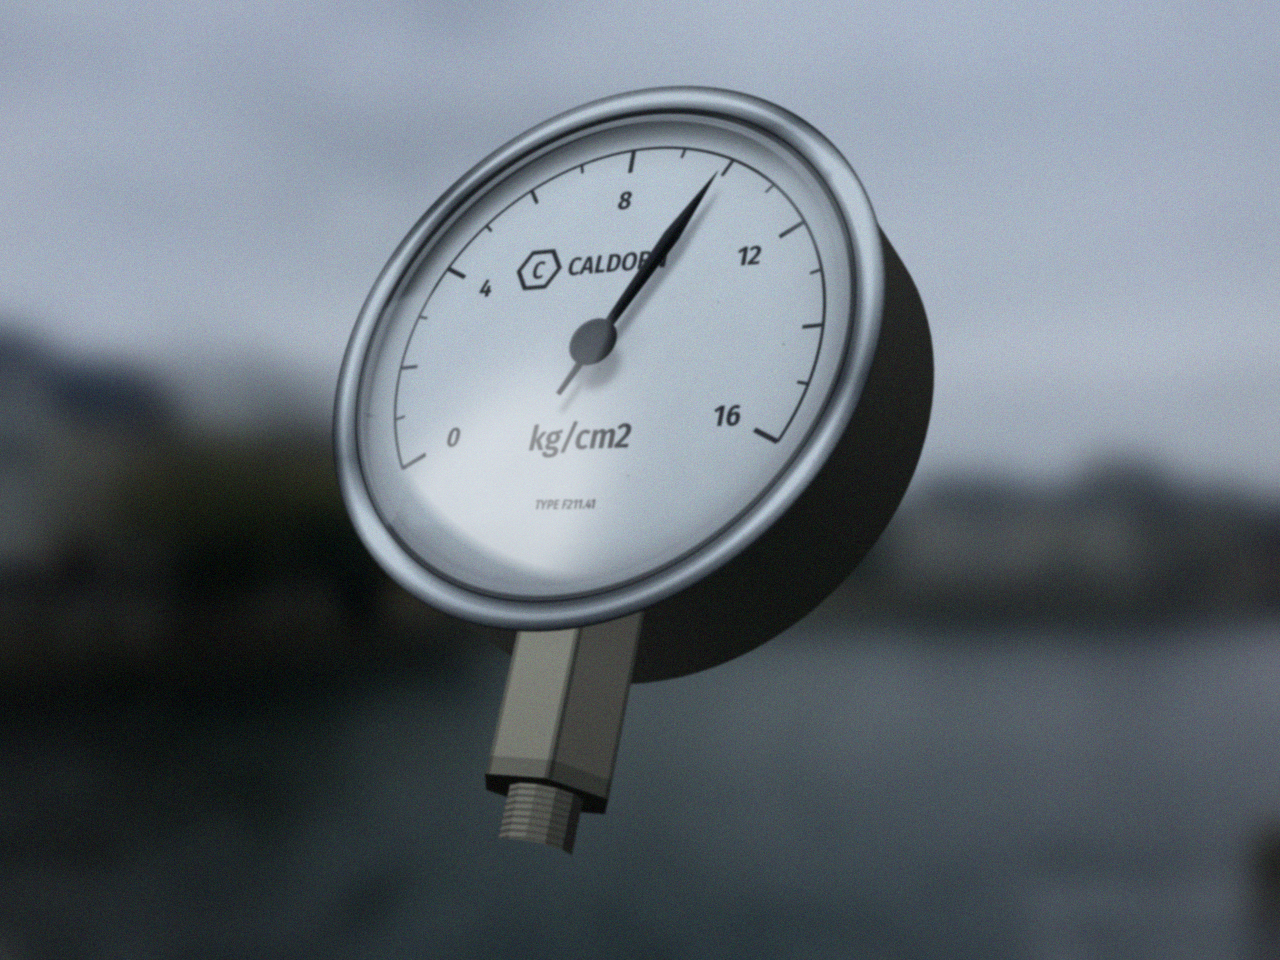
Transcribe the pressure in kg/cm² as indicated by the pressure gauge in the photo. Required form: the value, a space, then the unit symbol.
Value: 10 kg/cm²
